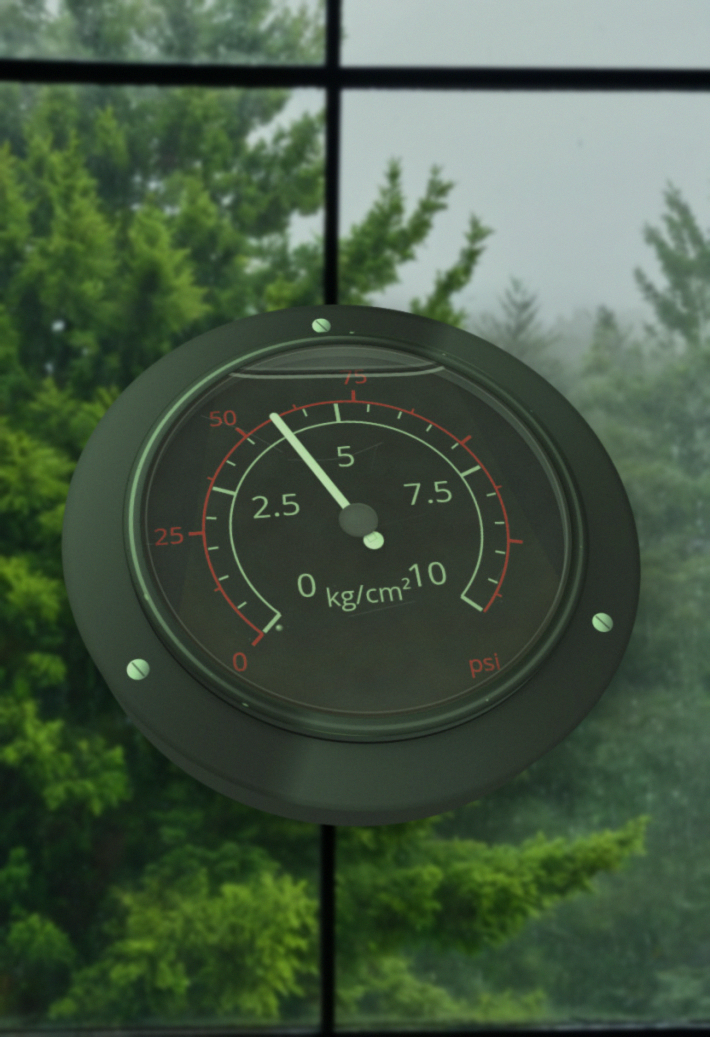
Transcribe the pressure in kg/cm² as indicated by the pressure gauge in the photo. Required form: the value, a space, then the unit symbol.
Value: 4 kg/cm²
